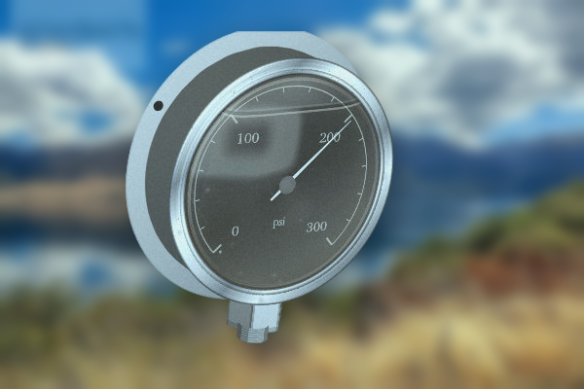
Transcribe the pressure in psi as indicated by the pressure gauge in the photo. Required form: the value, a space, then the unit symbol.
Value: 200 psi
